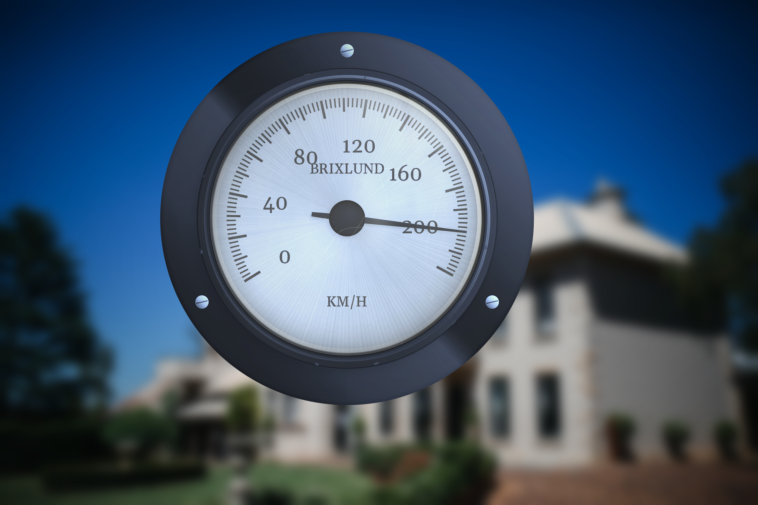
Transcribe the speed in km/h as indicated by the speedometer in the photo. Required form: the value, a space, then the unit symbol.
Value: 200 km/h
